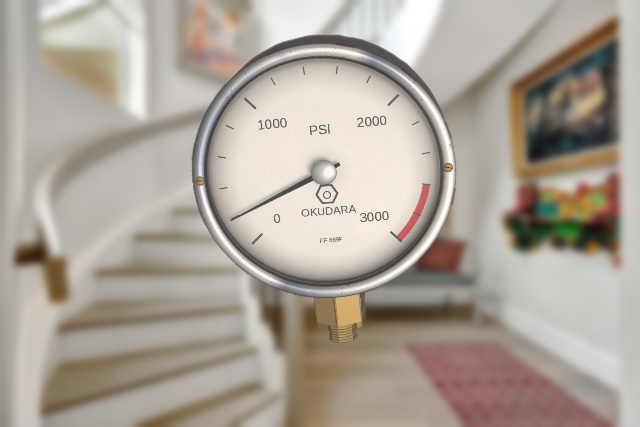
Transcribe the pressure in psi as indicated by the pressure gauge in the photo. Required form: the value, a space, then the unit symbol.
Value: 200 psi
